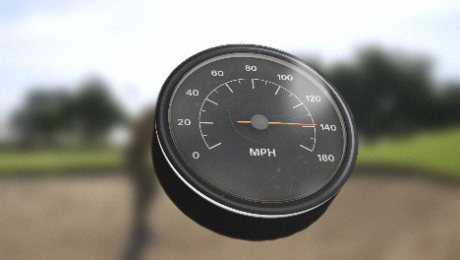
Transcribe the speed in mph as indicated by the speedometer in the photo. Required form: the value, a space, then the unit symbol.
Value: 140 mph
